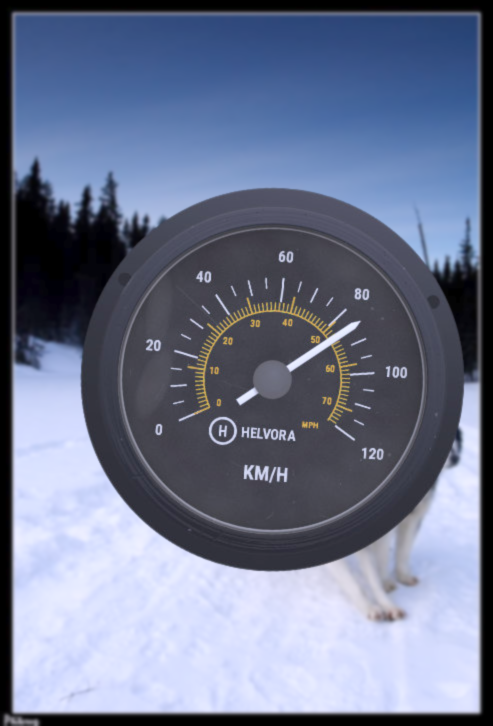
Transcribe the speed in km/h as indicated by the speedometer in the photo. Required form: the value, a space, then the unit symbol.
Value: 85 km/h
